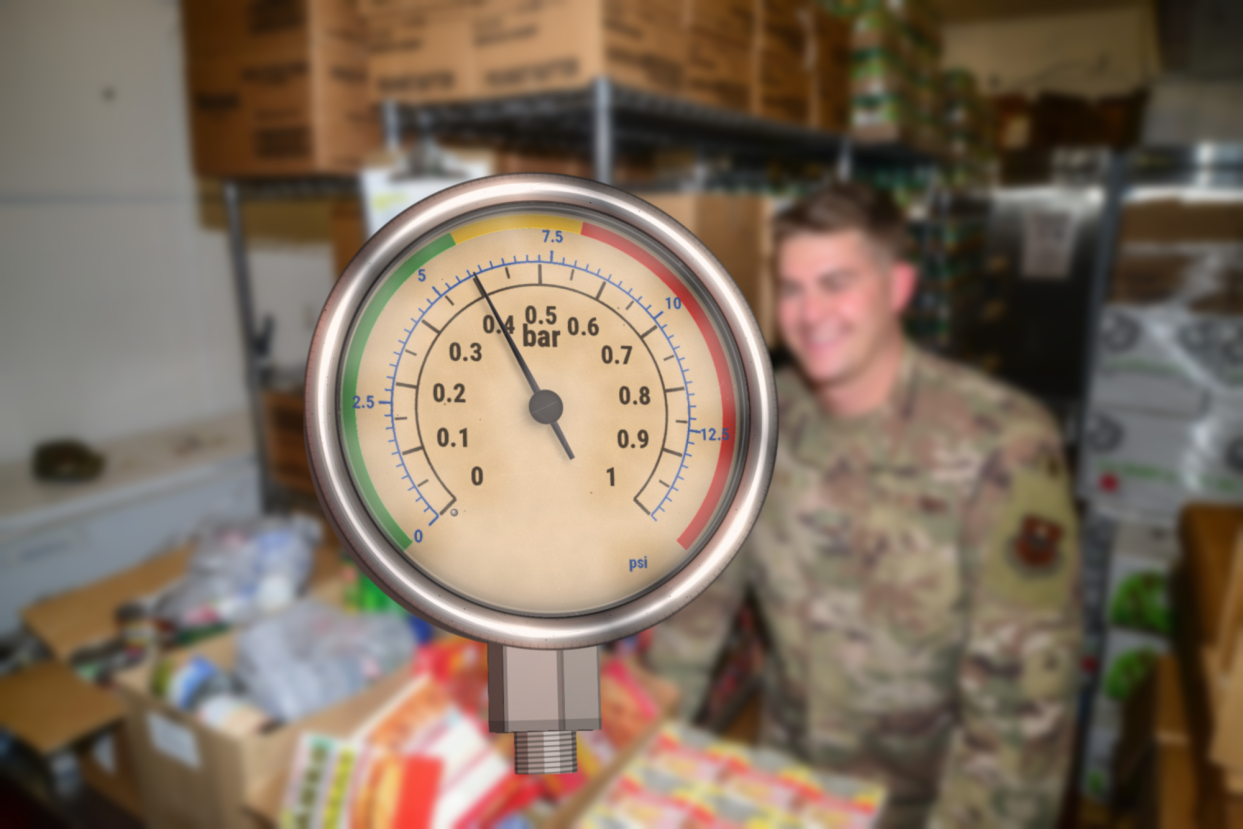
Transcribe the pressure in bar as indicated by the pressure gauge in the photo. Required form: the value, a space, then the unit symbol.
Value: 0.4 bar
